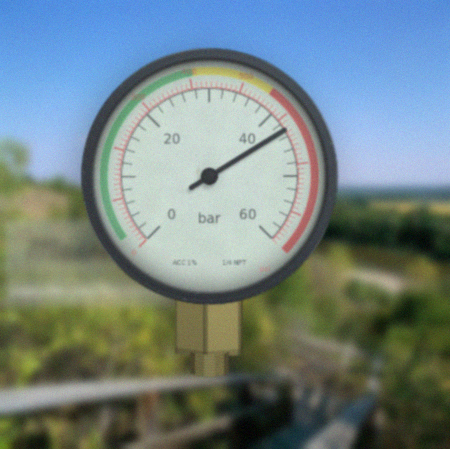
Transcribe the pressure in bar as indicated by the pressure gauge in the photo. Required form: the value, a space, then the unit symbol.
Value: 43 bar
